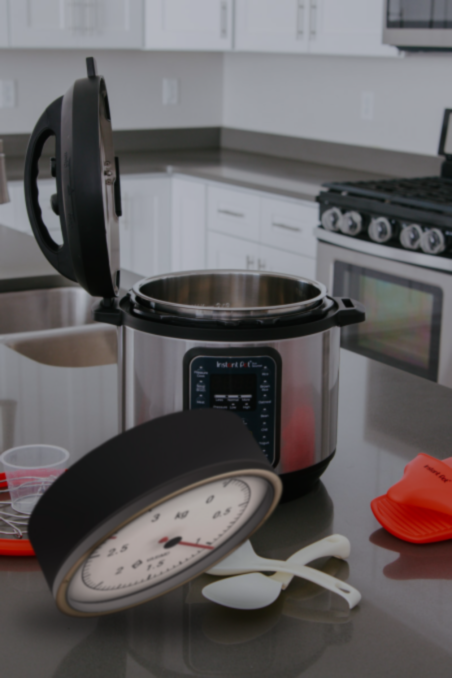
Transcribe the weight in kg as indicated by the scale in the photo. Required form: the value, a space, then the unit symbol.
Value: 1 kg
